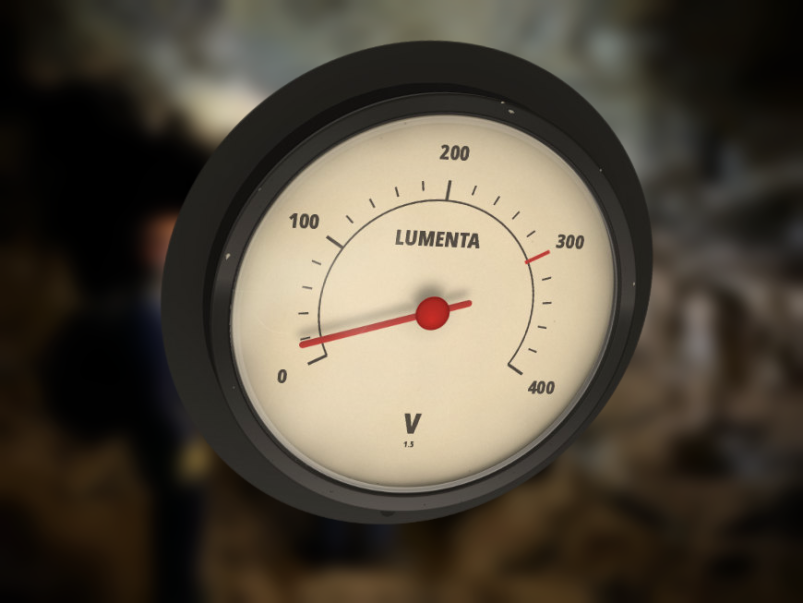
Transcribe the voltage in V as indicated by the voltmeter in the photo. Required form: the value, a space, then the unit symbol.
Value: 20 V
